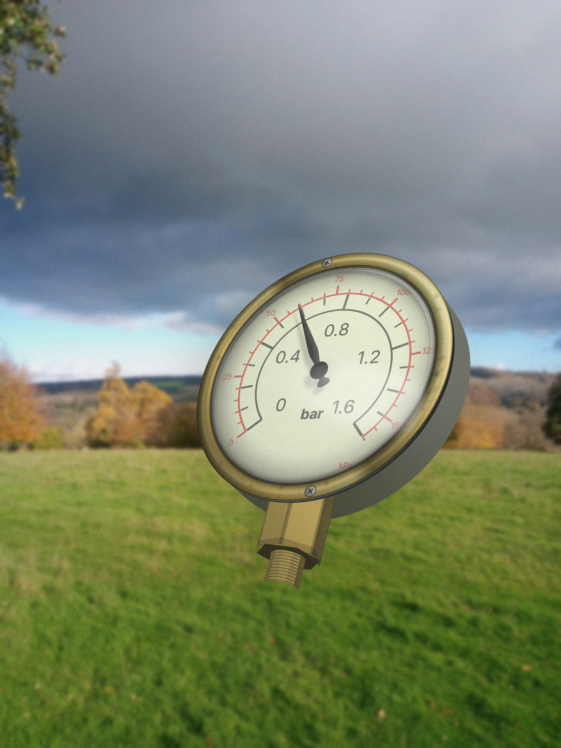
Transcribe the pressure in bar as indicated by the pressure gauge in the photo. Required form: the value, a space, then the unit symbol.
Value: 0.6 bar
